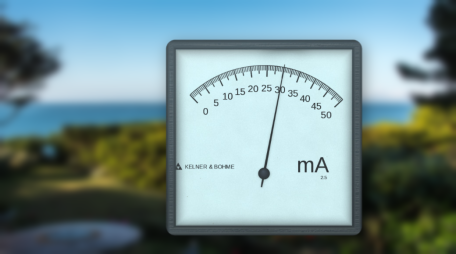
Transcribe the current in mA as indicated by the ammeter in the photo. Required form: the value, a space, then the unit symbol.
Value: 30 mA
